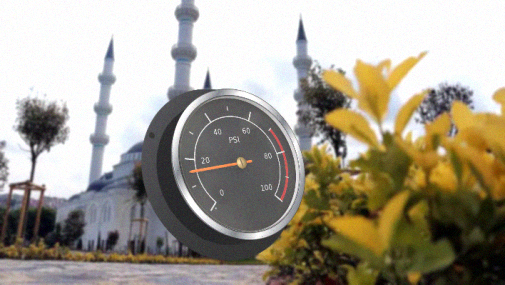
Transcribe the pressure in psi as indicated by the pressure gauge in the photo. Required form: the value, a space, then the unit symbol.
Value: 15 psi
